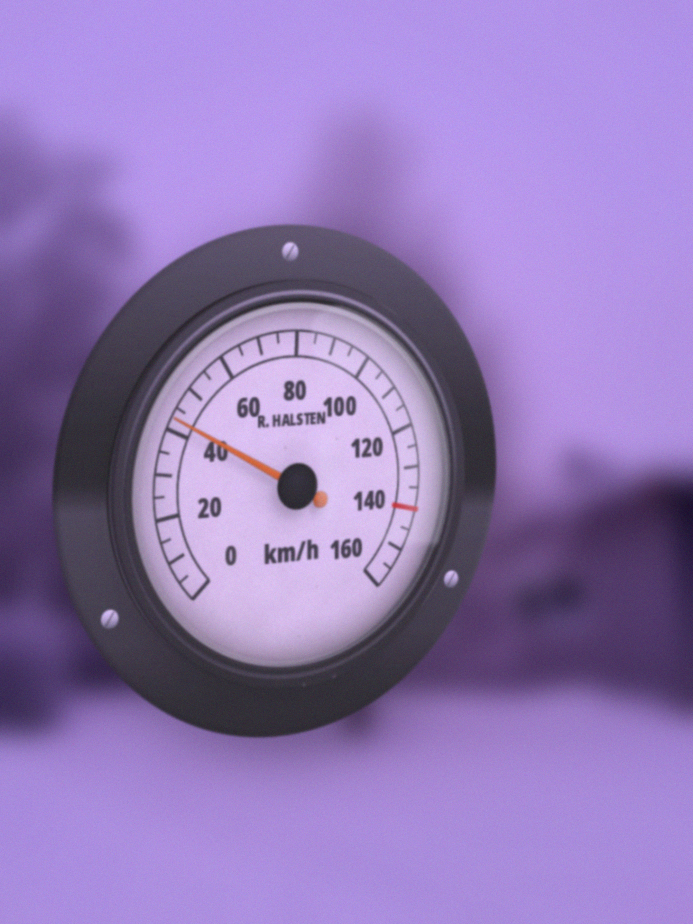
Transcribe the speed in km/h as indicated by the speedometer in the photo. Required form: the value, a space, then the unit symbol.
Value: 42.5 km/h
